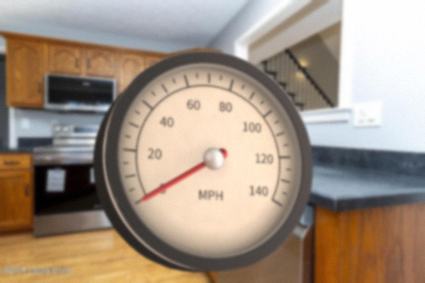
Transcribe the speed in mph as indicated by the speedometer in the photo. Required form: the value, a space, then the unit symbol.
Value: 0 mph
